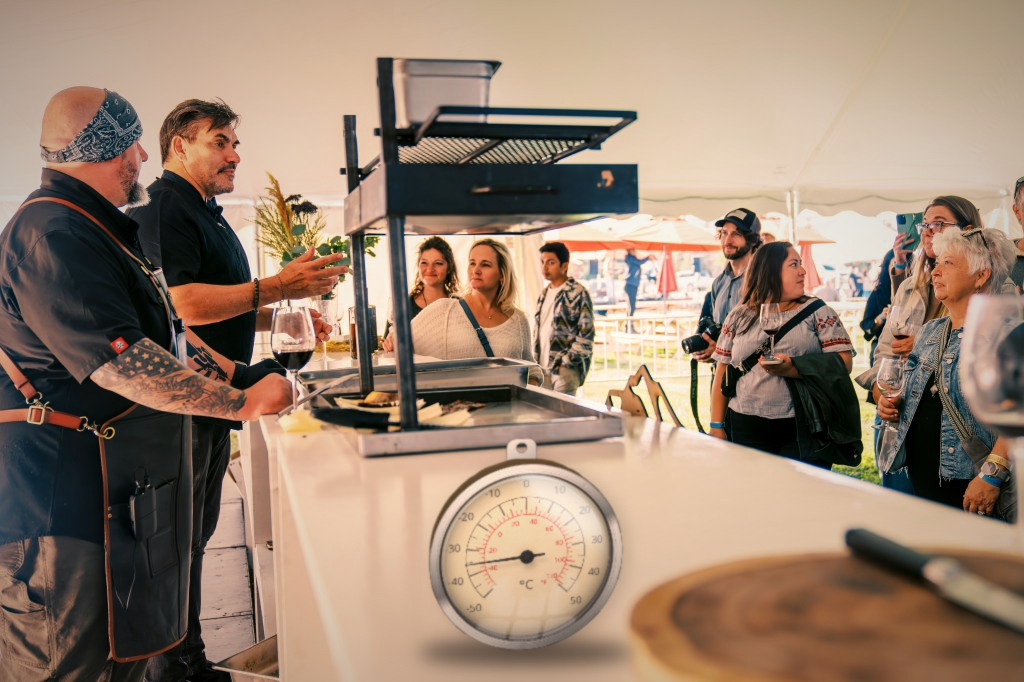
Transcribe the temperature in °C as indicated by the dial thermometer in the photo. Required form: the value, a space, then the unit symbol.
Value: -35 °C
